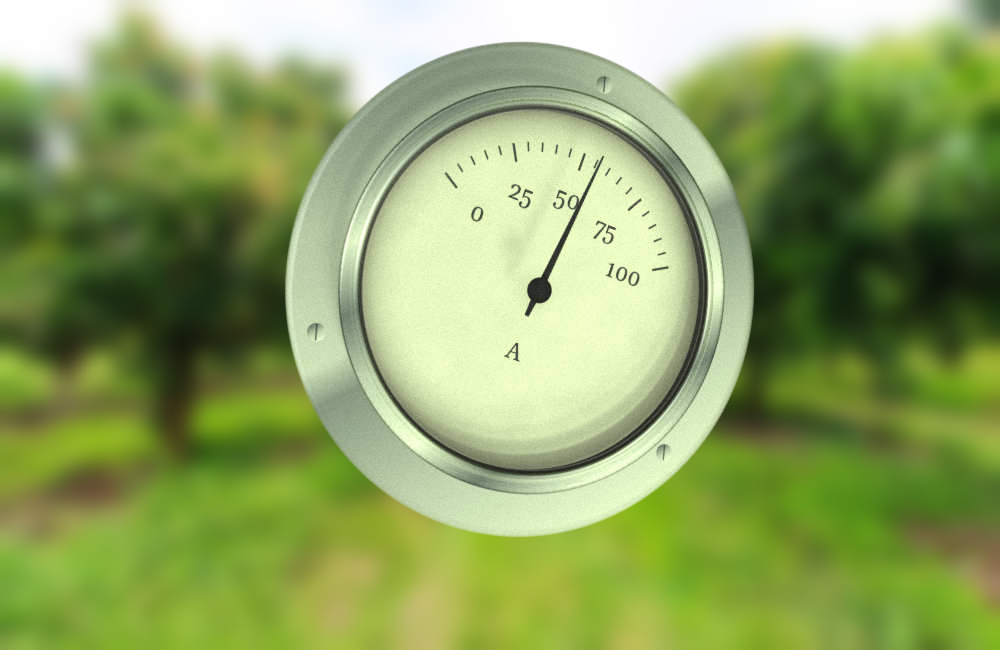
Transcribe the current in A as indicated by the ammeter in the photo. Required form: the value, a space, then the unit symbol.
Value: 55 A
